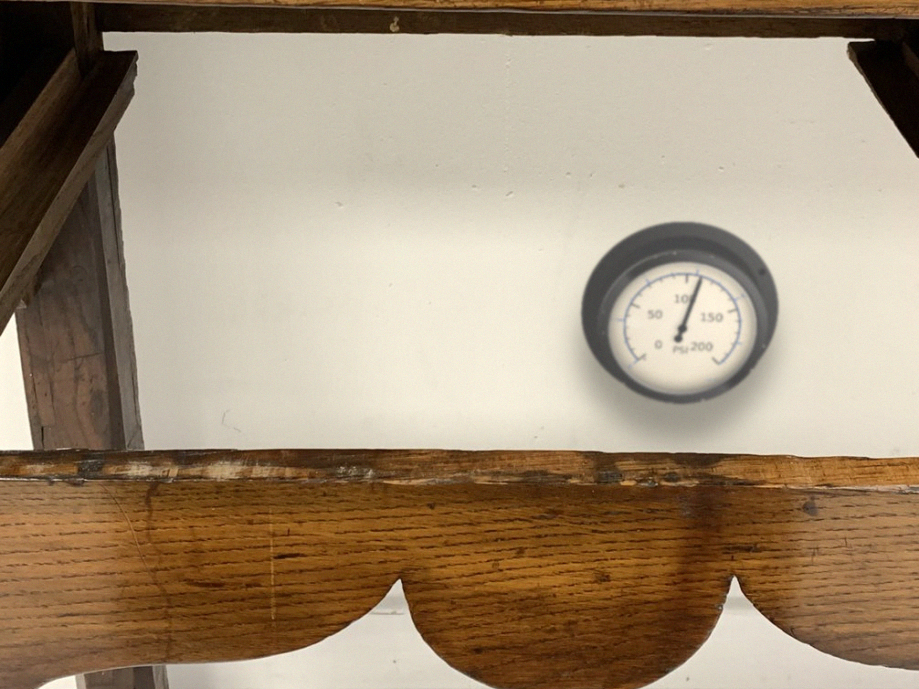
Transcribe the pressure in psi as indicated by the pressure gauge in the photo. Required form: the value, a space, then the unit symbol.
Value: 110 psi
